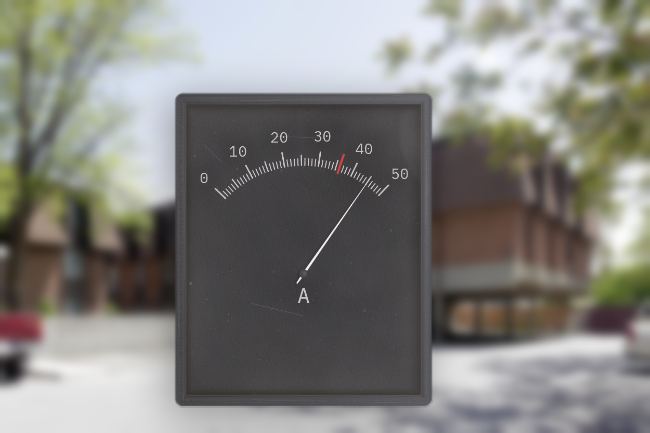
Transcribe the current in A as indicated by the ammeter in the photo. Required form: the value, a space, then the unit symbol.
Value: 45 A
